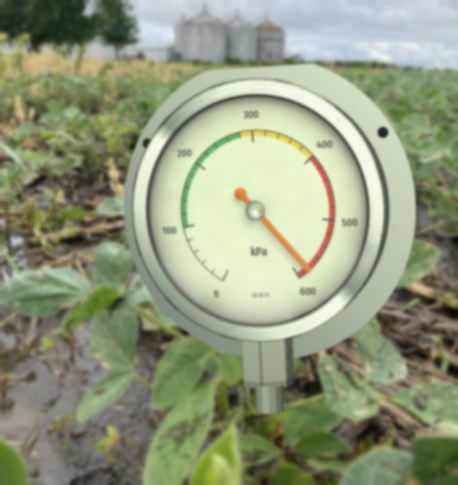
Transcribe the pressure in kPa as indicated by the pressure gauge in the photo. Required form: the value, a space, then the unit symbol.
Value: 580 kPa
